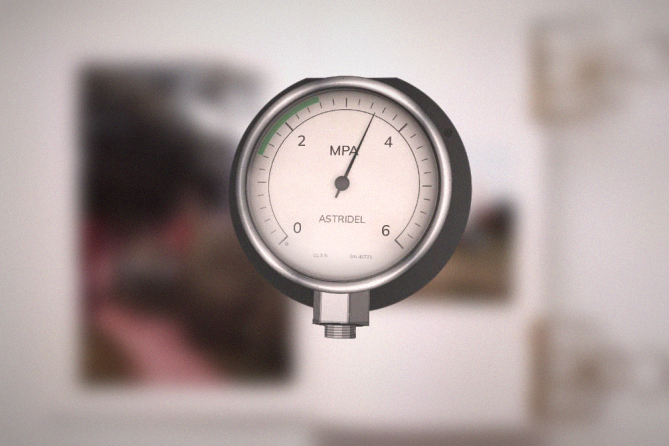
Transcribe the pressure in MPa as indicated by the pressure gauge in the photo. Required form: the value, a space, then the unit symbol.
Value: 3.5 MPa
